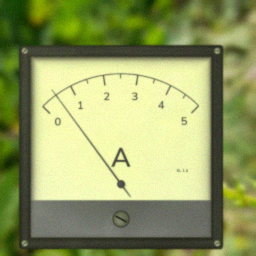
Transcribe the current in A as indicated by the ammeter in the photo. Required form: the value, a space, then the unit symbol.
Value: 0.5 A
